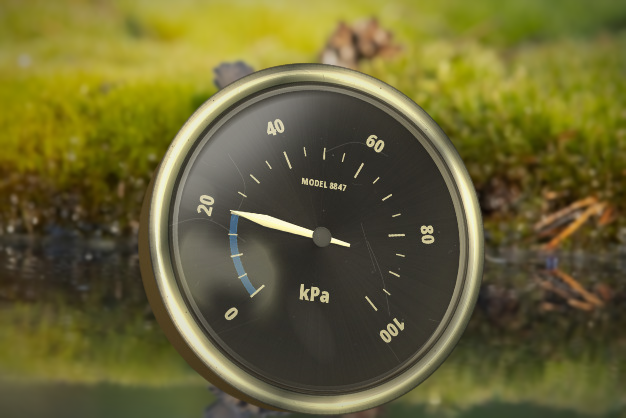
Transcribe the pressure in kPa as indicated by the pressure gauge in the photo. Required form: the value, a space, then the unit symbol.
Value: 20 kPa
